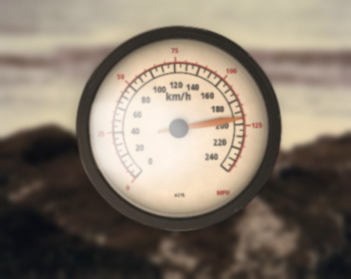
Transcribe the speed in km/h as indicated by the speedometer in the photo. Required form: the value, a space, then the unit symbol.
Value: 195 km/h
